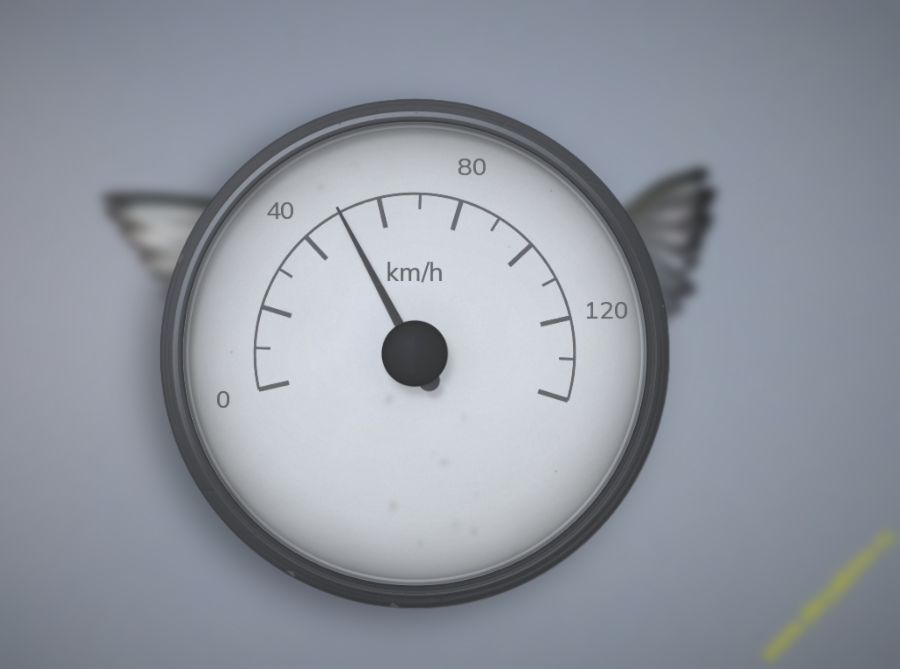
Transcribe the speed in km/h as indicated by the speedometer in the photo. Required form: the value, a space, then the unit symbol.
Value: 50 km/h
